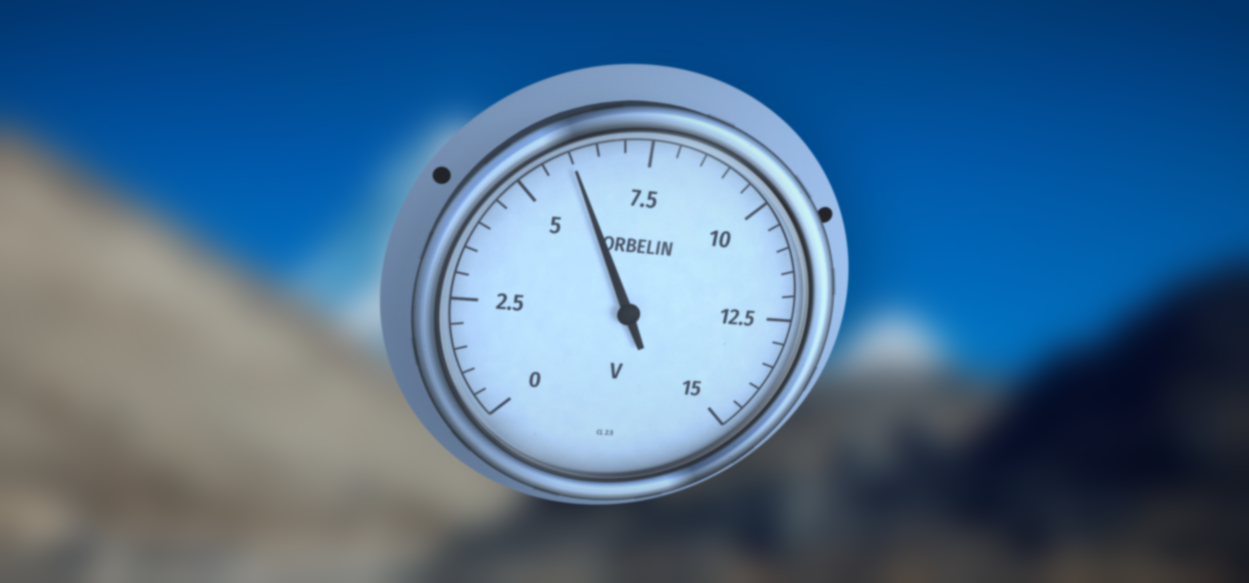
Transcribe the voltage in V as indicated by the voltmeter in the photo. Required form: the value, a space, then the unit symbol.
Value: 6 V
